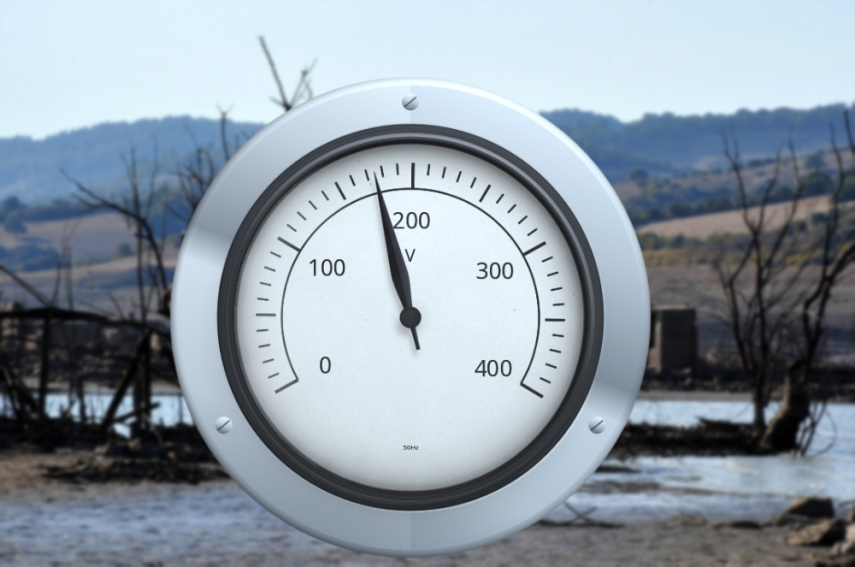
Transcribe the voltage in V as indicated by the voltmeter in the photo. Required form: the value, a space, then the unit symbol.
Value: 175 V
